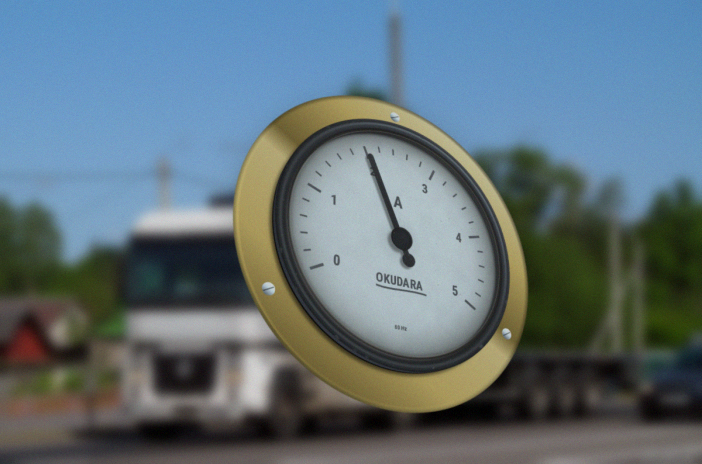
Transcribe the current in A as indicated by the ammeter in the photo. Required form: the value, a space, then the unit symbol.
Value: 2 A
